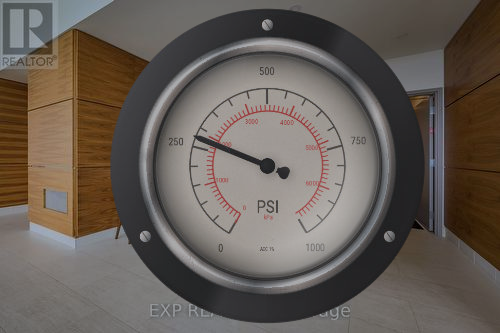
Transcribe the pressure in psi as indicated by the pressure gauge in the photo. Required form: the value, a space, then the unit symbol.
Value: 275 psi
